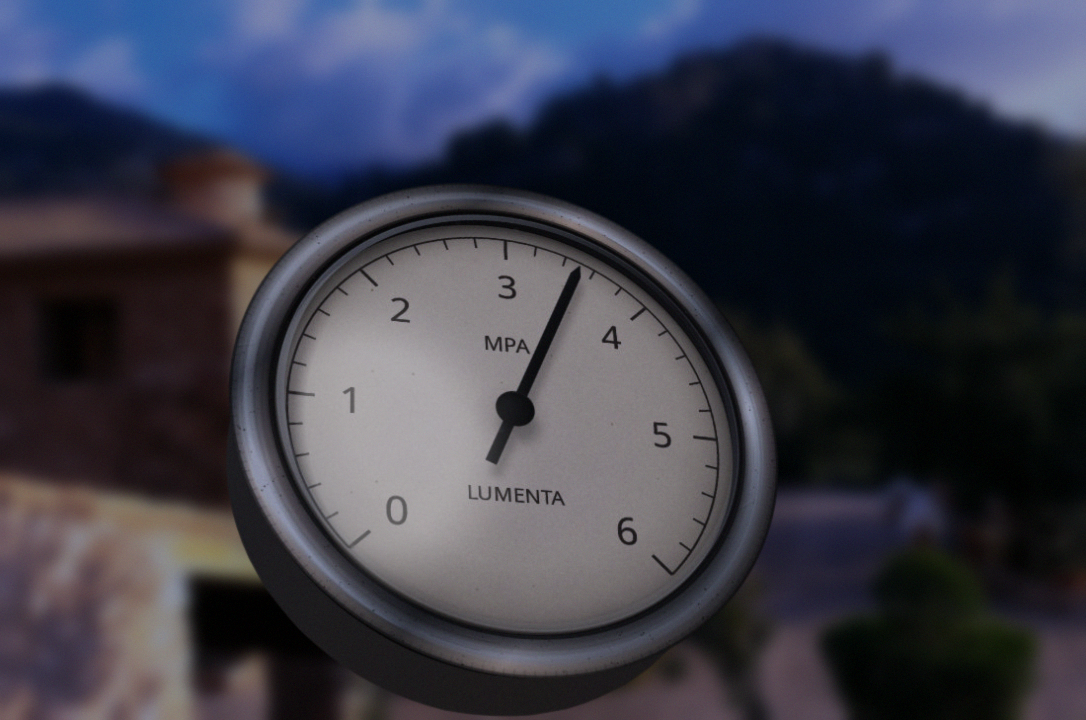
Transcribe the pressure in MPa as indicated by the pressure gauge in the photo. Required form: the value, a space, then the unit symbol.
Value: 3.5 MPa
